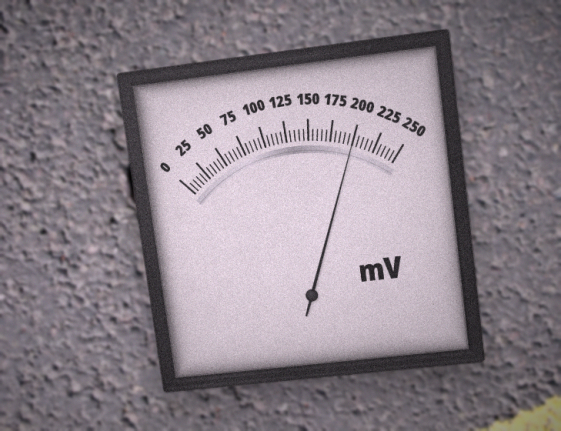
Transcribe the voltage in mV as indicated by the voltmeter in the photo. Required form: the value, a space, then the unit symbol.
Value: 200 mV
